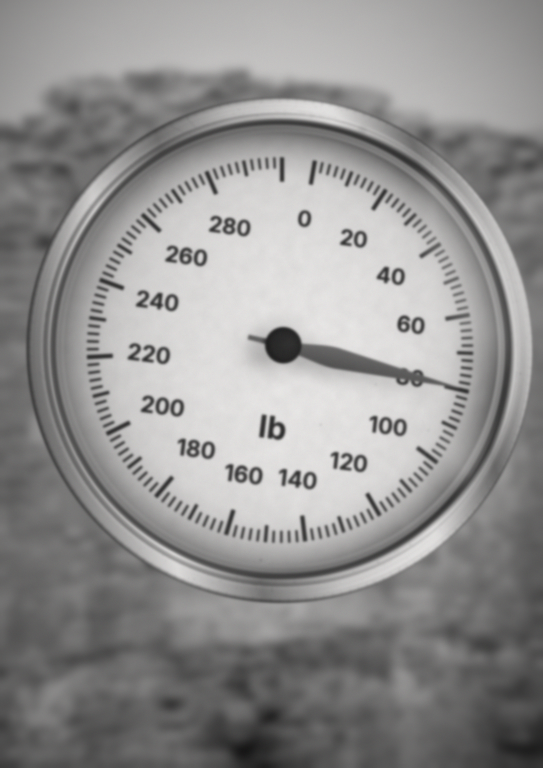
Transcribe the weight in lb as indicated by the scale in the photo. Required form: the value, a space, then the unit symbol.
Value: 80 lb
